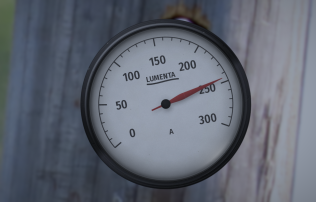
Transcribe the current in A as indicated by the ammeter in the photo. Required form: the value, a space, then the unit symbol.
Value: 245 A
